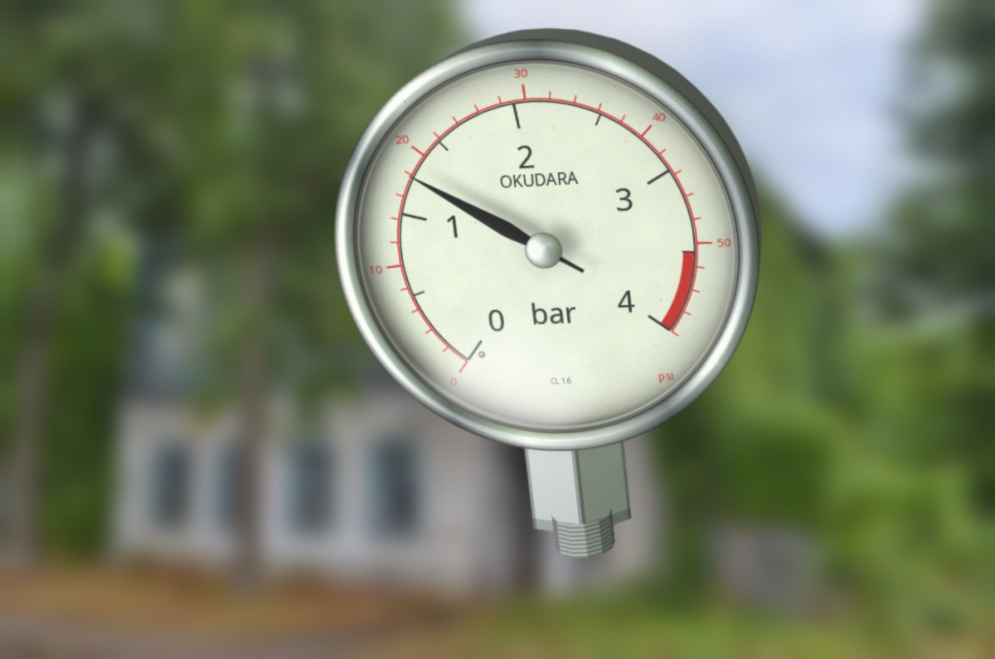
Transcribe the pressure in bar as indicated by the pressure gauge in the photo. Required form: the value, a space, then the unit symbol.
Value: 1.25 bar
